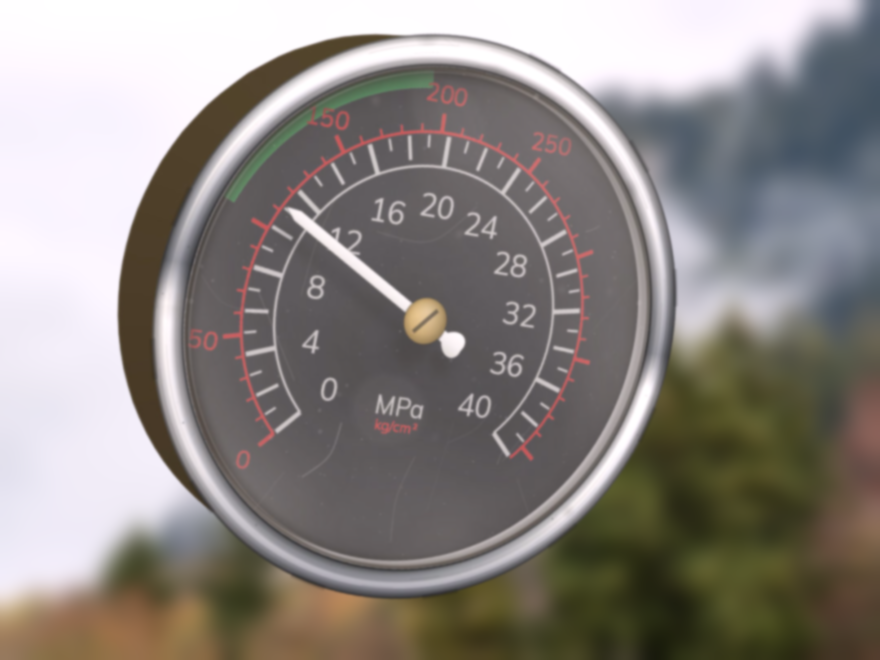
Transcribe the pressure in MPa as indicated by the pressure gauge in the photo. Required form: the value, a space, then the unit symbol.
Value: 11 MPa
